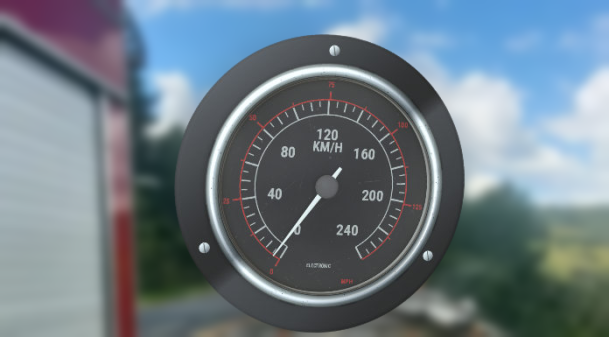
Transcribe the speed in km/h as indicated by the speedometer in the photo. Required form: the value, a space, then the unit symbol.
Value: 5 km/h
